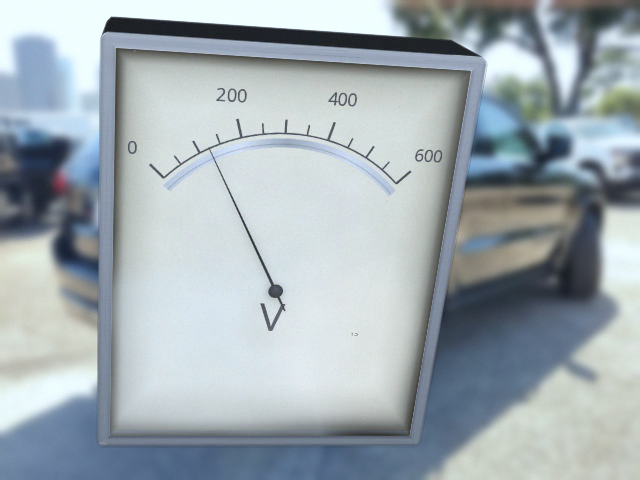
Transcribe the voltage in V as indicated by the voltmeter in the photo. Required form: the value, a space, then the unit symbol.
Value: 125 V
